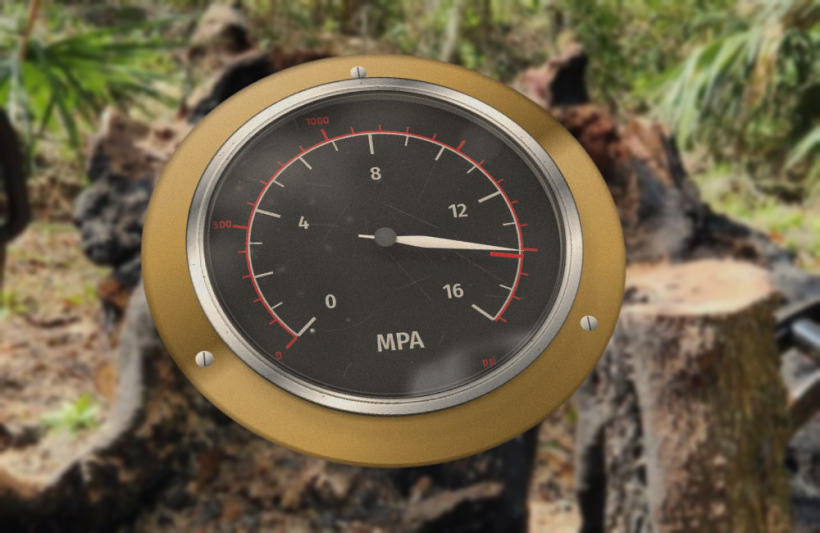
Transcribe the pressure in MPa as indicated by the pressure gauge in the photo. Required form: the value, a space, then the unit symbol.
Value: 14 MPa
